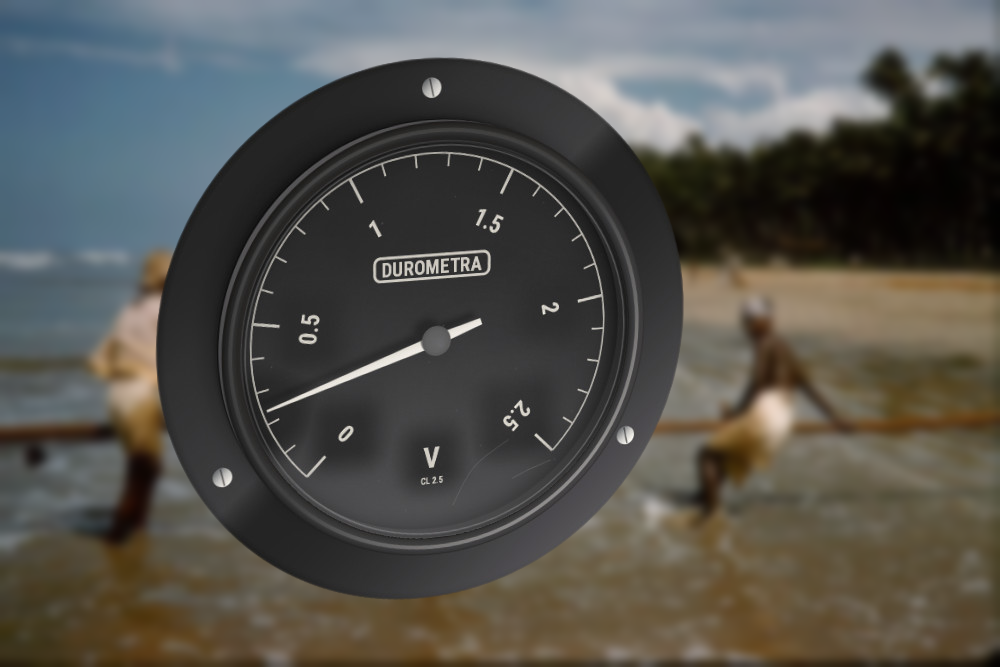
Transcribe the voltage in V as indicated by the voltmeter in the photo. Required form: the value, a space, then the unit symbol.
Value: 0.25 V
